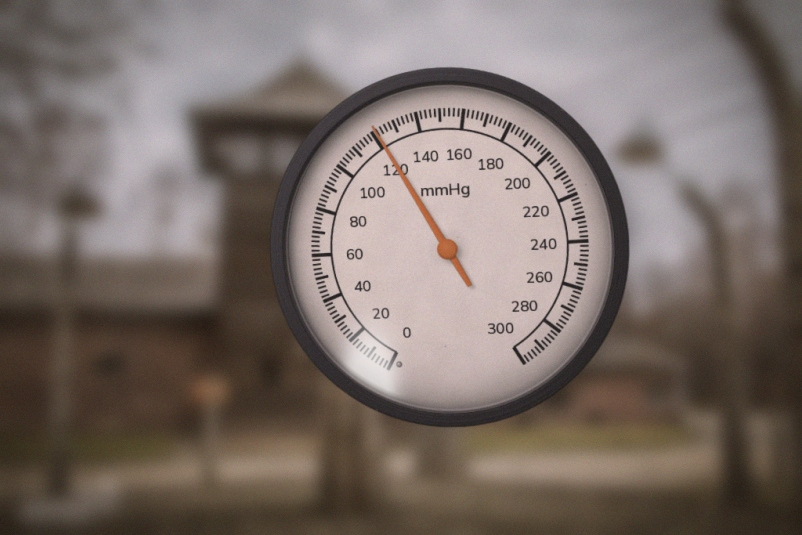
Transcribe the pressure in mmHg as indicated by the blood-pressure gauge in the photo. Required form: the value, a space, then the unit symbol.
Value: 122 mmHg
